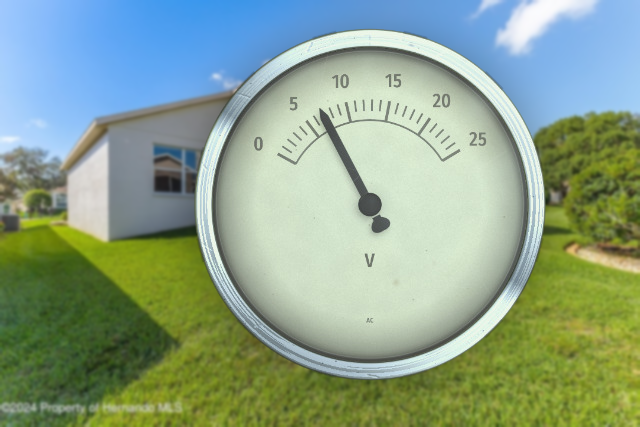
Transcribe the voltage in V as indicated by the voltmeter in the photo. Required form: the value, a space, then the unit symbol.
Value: 7 V
